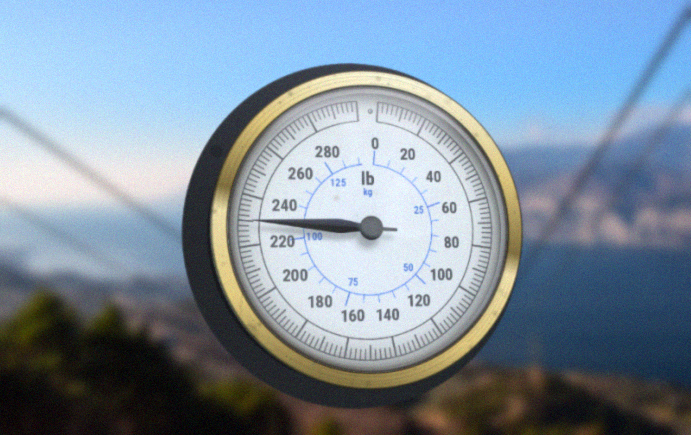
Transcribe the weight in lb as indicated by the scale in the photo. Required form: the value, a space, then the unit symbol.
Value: 230 lb
